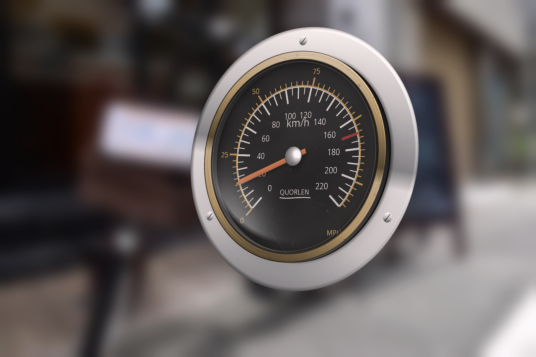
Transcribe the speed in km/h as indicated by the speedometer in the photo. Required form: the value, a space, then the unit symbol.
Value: 20 km/h
